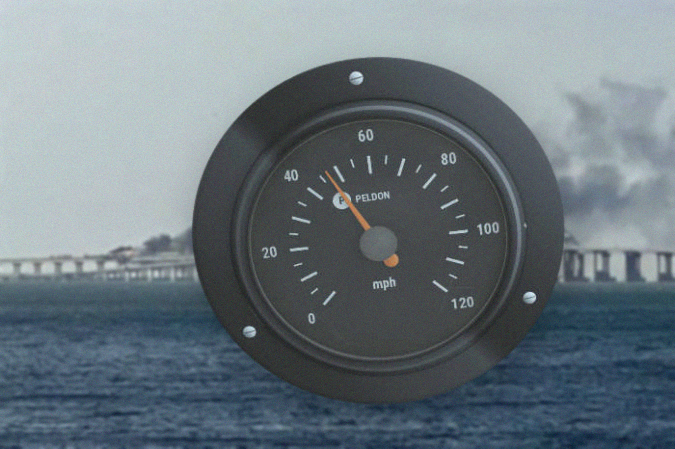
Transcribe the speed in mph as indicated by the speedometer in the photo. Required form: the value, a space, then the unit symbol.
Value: 47.5 mph
